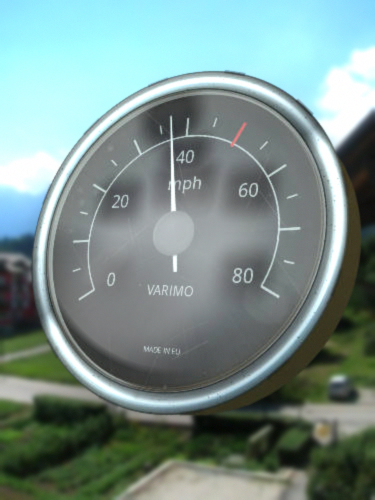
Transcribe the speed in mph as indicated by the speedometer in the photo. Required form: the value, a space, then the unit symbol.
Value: 37.5 mph
